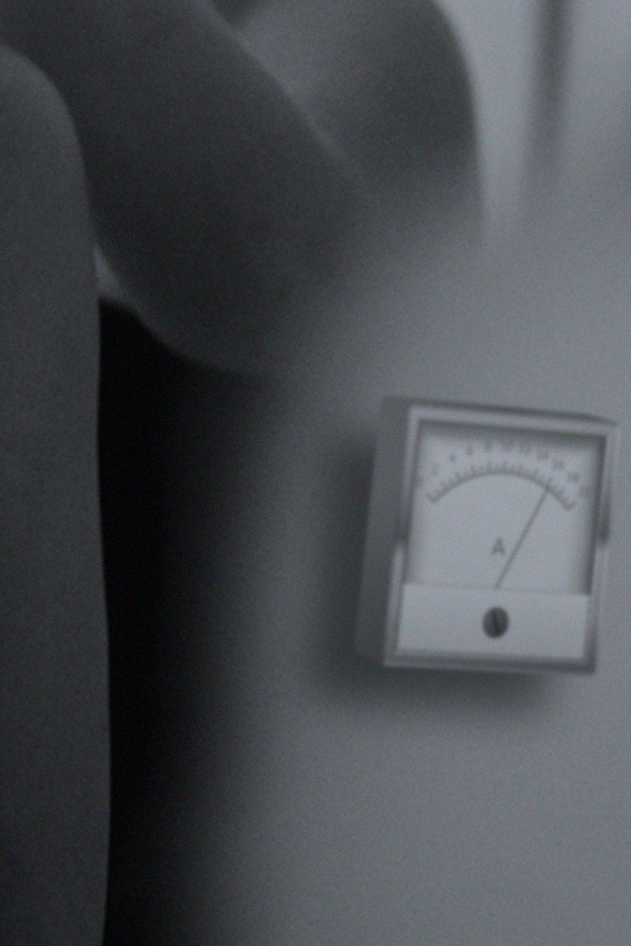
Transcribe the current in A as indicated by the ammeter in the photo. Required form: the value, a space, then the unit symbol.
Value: 16 A
